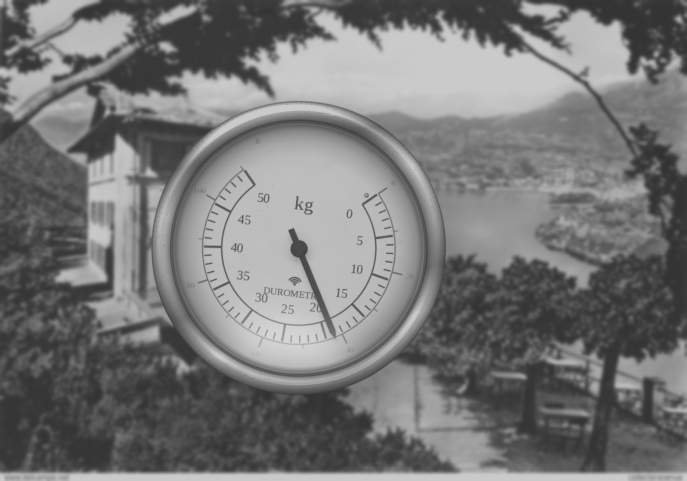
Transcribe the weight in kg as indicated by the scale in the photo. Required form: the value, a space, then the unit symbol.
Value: 19 kg
